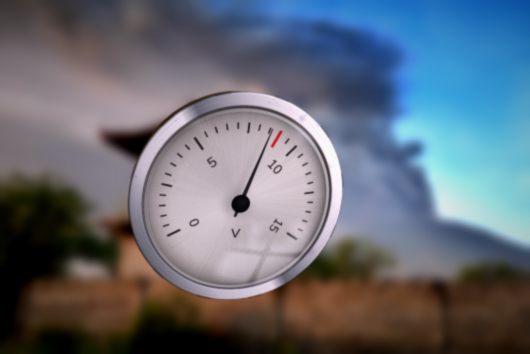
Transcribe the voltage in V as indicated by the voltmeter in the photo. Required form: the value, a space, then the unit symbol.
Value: 8.5 V
